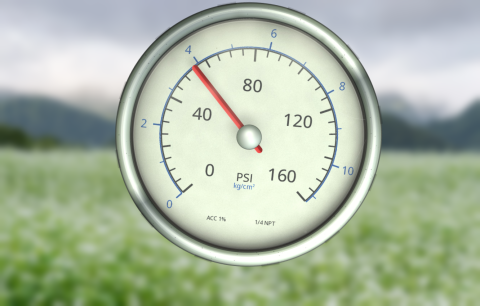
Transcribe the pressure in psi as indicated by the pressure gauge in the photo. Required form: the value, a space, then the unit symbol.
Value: 55 psi
